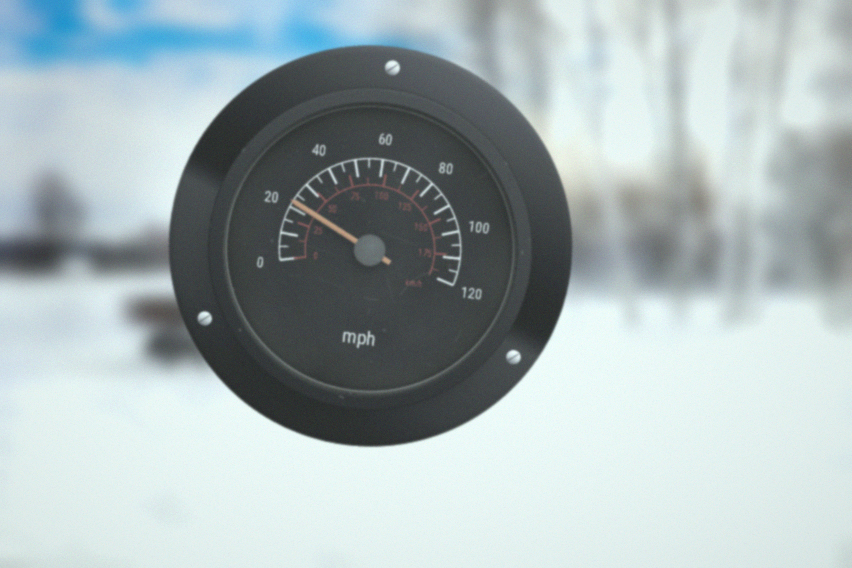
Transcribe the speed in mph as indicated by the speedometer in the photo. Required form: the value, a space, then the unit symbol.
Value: 22.5 mph
